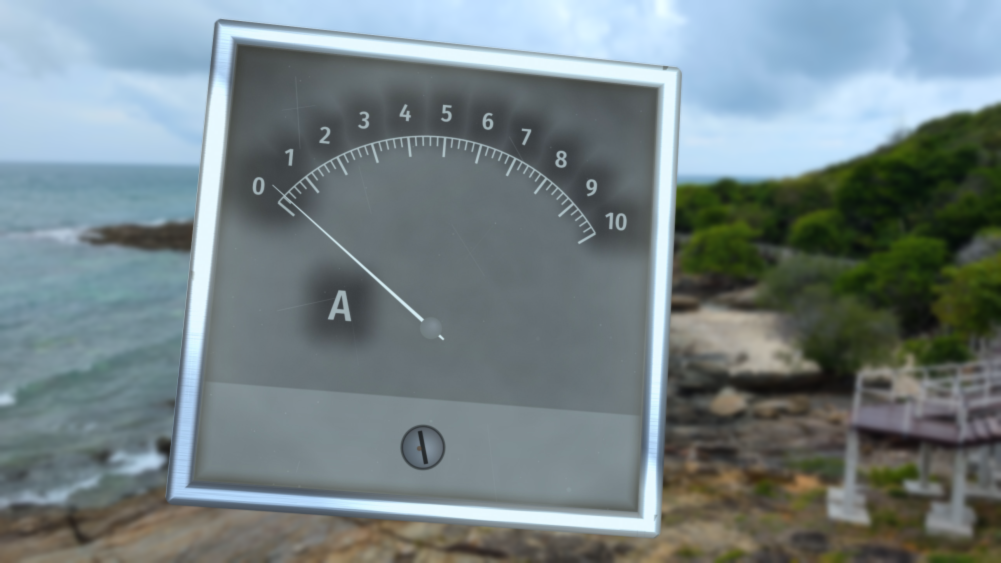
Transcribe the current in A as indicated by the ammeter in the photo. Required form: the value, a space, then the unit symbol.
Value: 0.2 A
